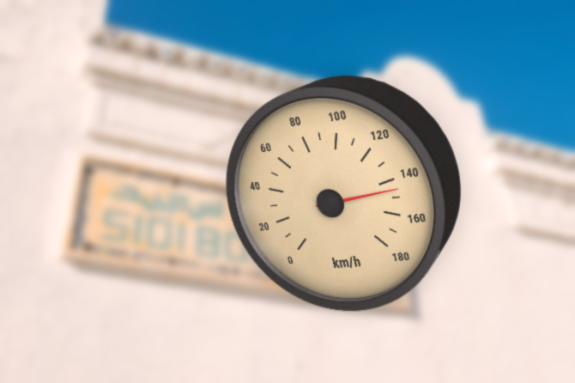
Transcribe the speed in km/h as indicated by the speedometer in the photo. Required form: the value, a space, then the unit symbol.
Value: 145 km/h
